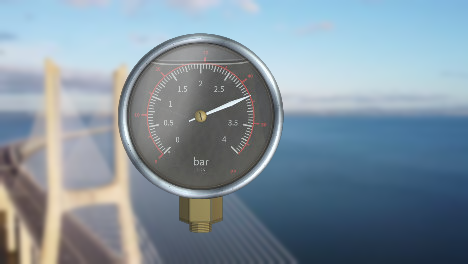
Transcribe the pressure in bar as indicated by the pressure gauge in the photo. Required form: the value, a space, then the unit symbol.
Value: 3 bar
